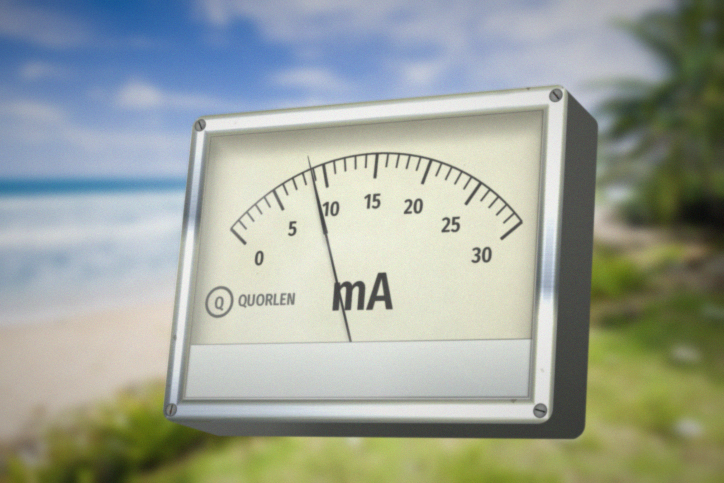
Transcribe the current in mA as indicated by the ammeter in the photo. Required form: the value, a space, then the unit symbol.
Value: 9 mA
